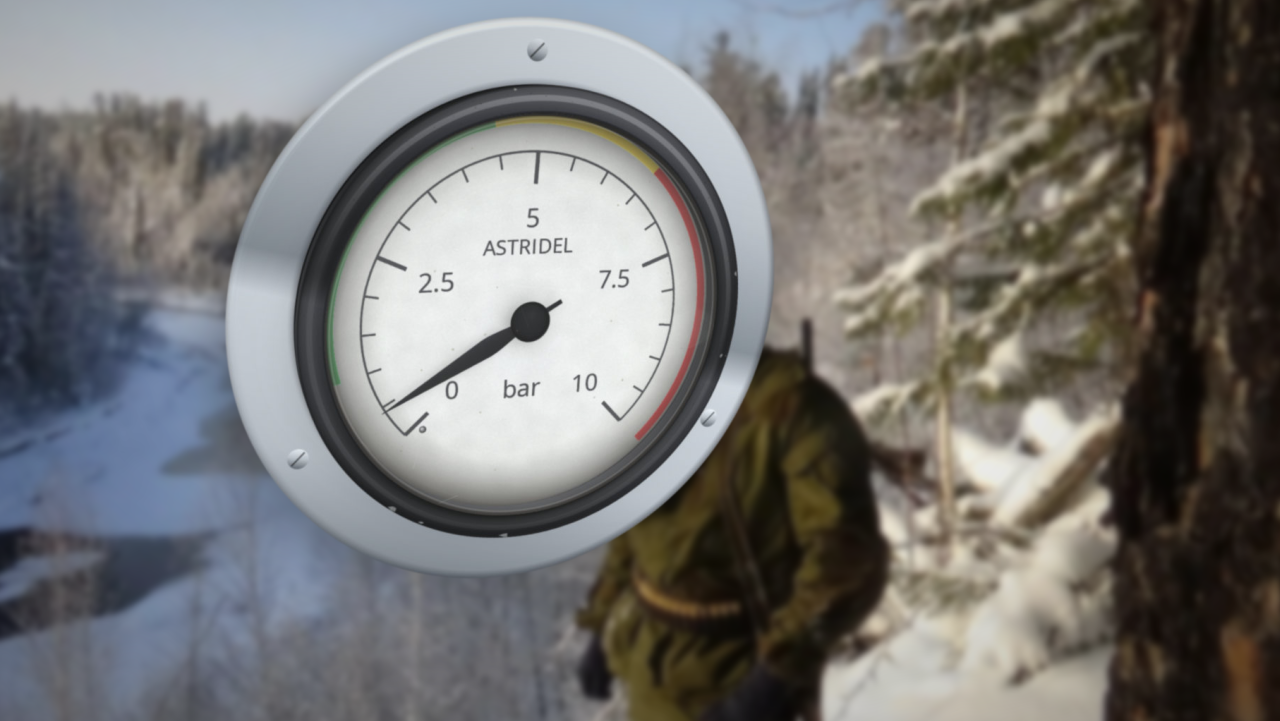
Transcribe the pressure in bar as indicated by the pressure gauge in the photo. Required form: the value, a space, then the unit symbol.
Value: 0.5 bar
